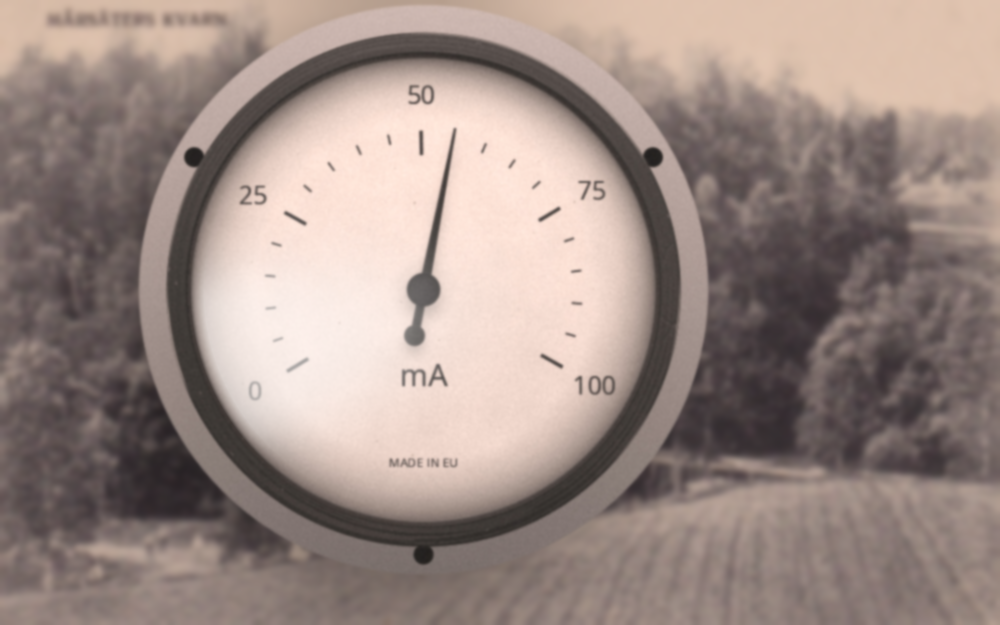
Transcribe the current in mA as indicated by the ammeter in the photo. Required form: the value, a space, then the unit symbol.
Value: 55 mA
